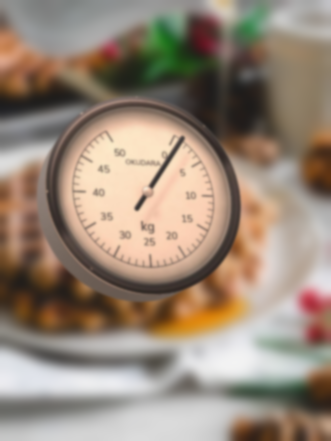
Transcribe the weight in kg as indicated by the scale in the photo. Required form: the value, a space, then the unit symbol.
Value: 1 kg
